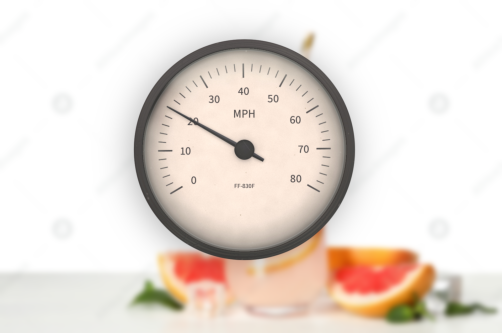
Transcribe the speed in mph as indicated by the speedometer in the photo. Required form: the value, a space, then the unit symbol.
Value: 20 mph
